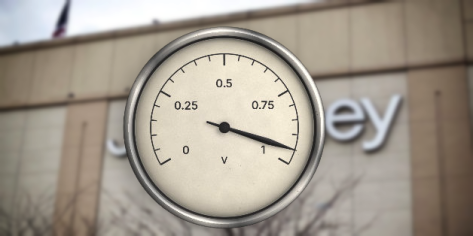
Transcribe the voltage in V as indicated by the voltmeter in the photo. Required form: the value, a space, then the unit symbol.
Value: 0.95 V
